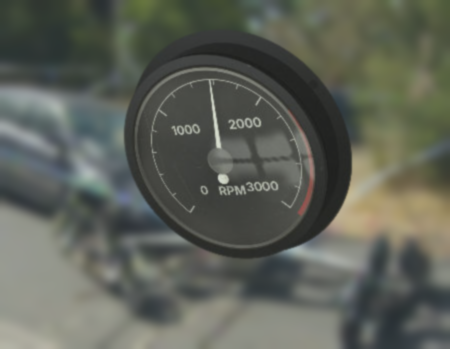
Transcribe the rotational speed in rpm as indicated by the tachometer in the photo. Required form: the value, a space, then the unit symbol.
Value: 1600 rpm
